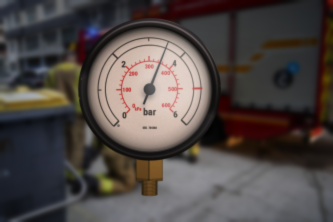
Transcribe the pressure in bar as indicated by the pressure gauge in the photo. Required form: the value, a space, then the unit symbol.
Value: 3.5 bar
